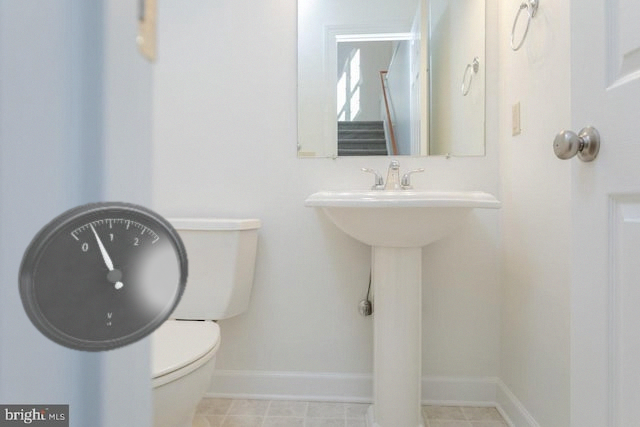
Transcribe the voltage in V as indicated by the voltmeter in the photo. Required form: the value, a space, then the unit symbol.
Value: 0.5 V
